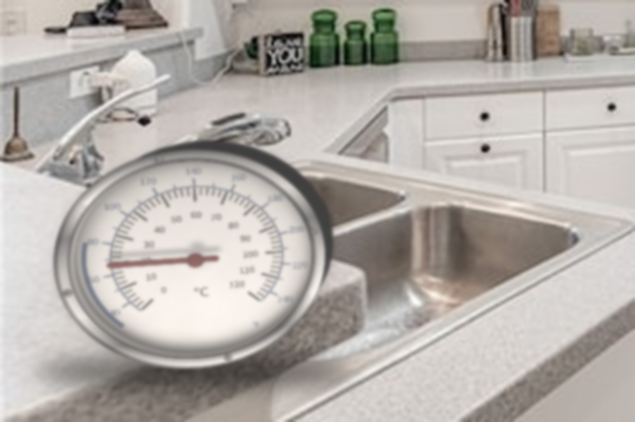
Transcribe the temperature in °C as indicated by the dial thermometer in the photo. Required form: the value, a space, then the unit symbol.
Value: 20 °C
